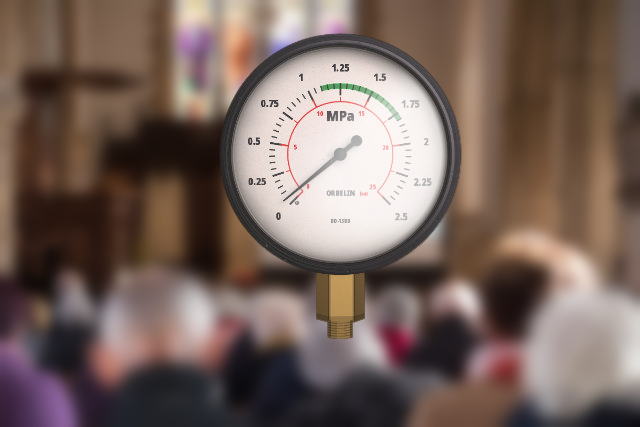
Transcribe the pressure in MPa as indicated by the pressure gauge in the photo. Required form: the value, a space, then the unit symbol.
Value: 0.05 MPa
